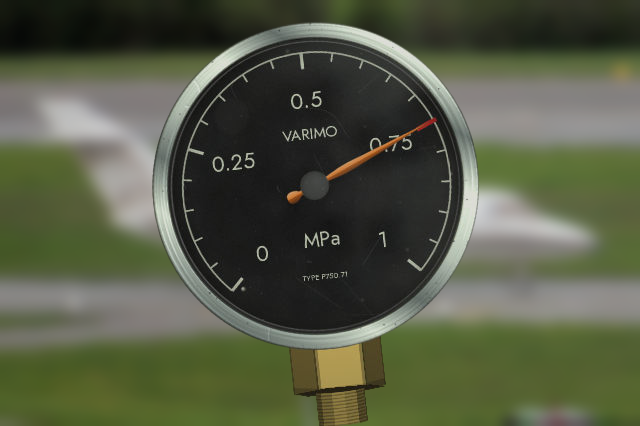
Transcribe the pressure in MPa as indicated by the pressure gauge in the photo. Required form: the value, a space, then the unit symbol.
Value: 0.75 MPa
